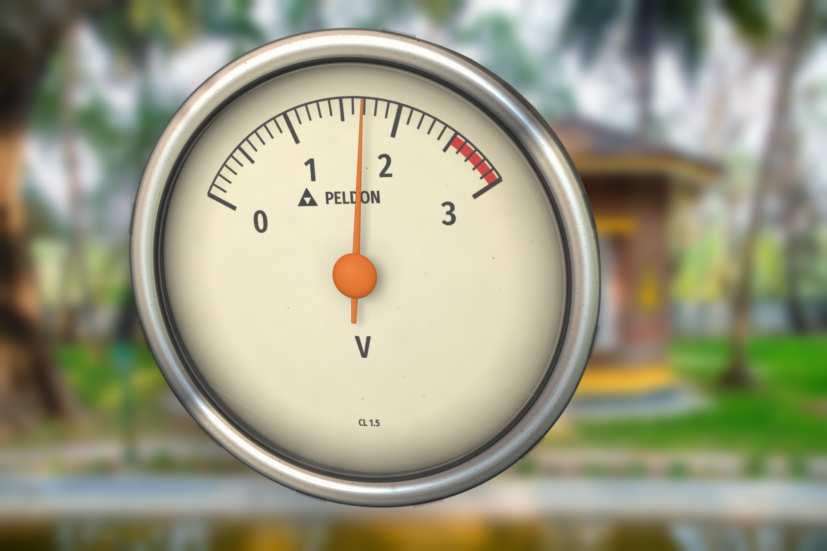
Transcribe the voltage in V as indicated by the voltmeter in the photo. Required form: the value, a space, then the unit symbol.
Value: 1.7 V
